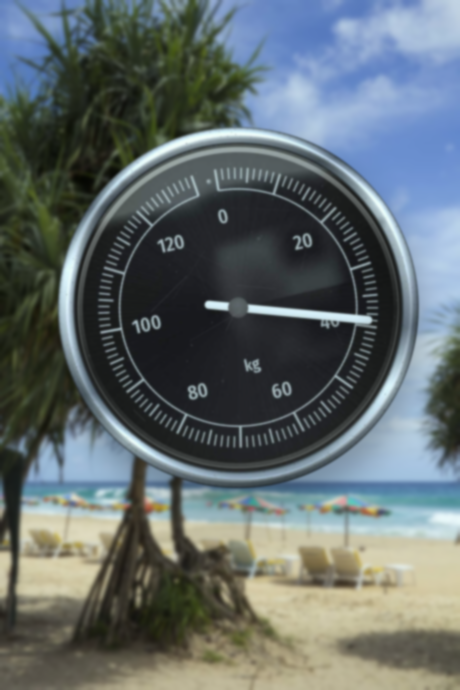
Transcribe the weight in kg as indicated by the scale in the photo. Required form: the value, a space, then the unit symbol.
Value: 39 kg
